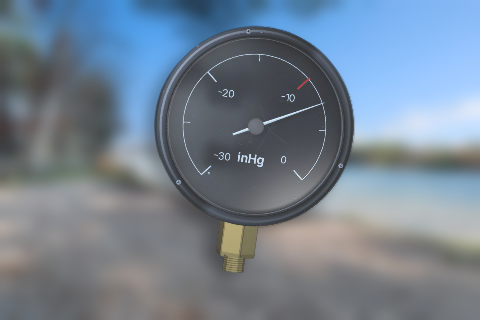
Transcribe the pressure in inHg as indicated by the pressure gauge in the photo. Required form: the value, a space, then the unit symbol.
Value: -7.5 inHg
